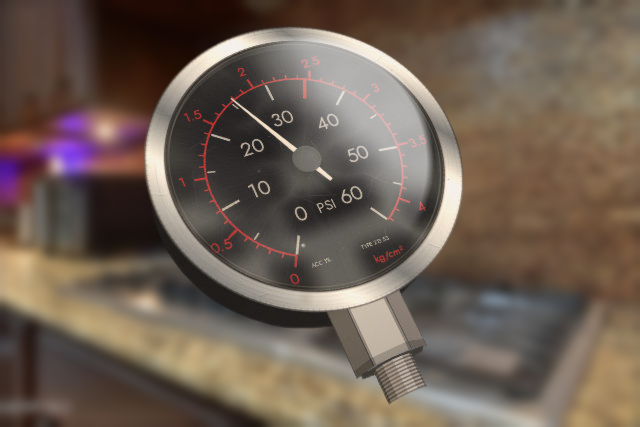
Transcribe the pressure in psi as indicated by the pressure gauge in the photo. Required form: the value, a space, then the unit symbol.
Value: 25 psi
